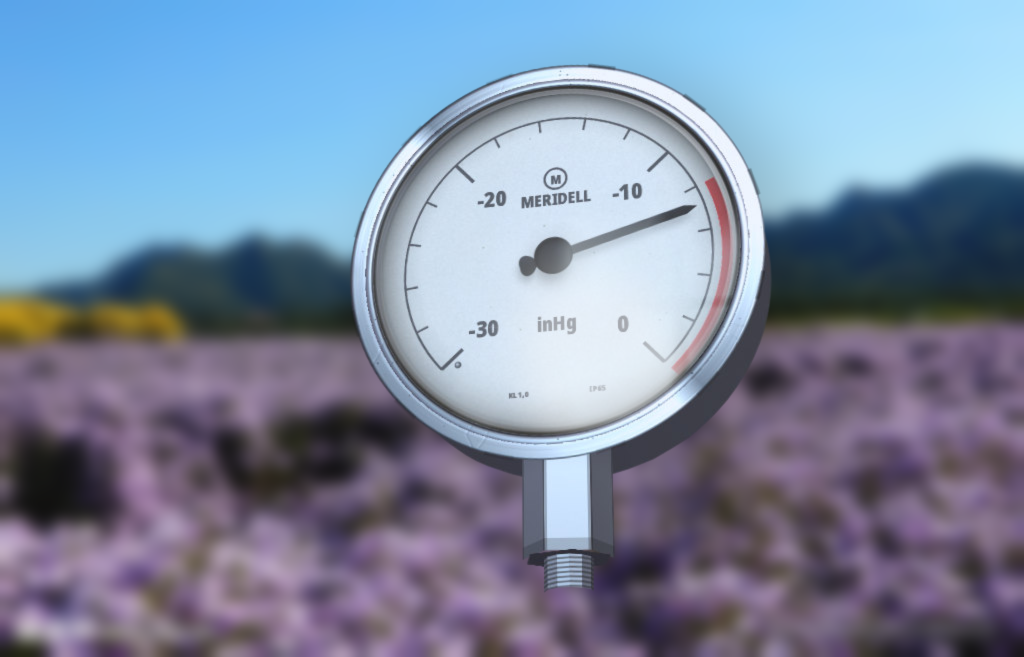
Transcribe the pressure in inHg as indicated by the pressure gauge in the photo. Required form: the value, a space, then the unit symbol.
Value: -7 inHg
